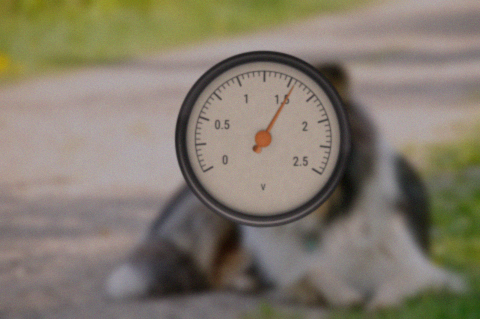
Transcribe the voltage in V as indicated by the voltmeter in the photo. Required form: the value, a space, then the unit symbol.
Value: 1.55 V
